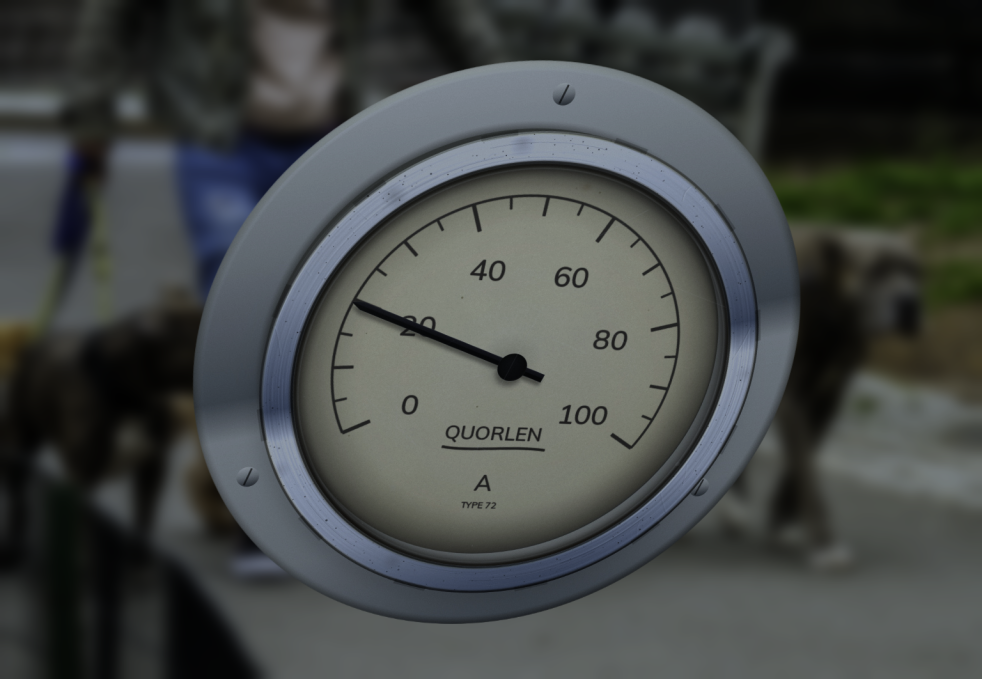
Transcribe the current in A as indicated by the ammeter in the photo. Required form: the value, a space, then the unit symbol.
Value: 20 A
